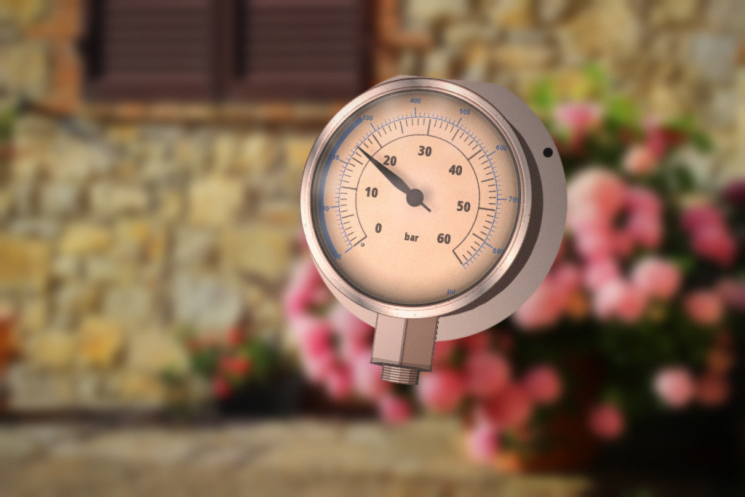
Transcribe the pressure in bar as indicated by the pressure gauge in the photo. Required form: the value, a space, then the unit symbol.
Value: 17 bar
